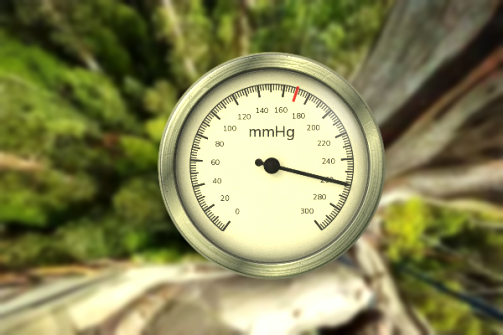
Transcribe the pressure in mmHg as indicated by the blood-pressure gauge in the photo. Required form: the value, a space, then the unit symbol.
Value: 260 mmHg
